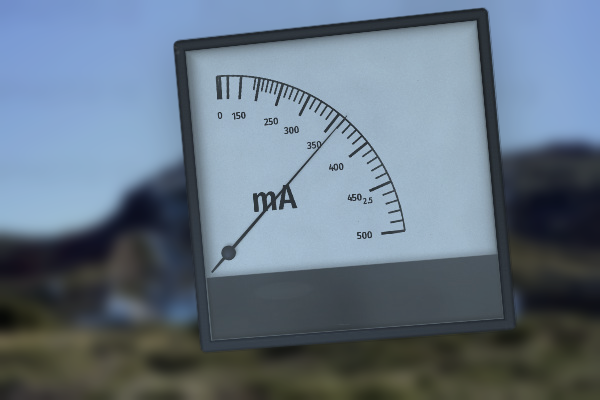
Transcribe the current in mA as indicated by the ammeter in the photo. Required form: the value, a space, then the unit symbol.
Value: 360 mA
